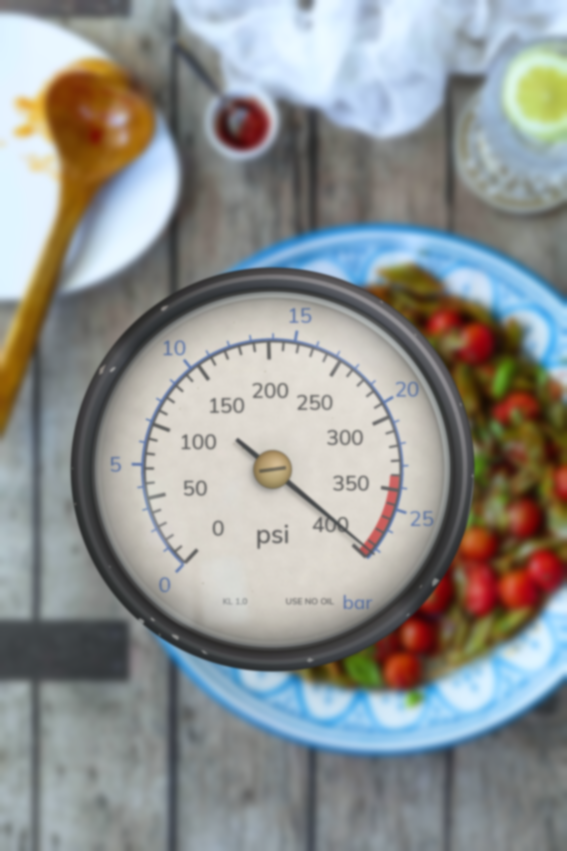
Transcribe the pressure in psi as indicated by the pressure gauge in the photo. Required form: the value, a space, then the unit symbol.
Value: 395 psi
